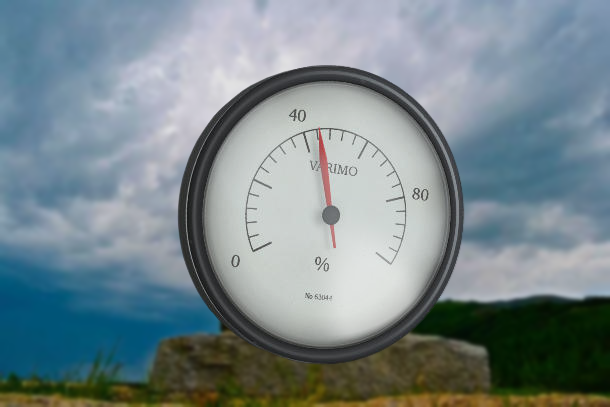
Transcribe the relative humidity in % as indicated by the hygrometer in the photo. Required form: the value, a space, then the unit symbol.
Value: 44 %
